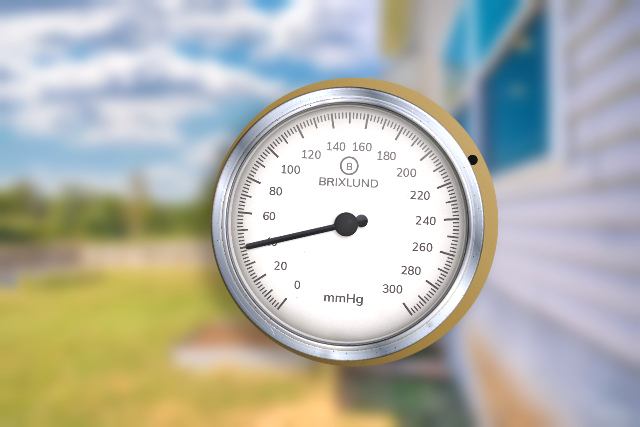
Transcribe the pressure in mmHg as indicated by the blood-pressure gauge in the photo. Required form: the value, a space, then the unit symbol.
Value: 40 mmHg
